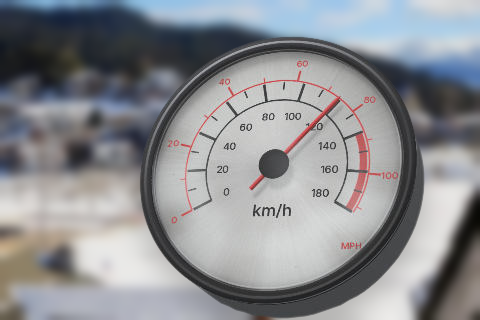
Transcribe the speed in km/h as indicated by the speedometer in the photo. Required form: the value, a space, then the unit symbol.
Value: 120 km/h
